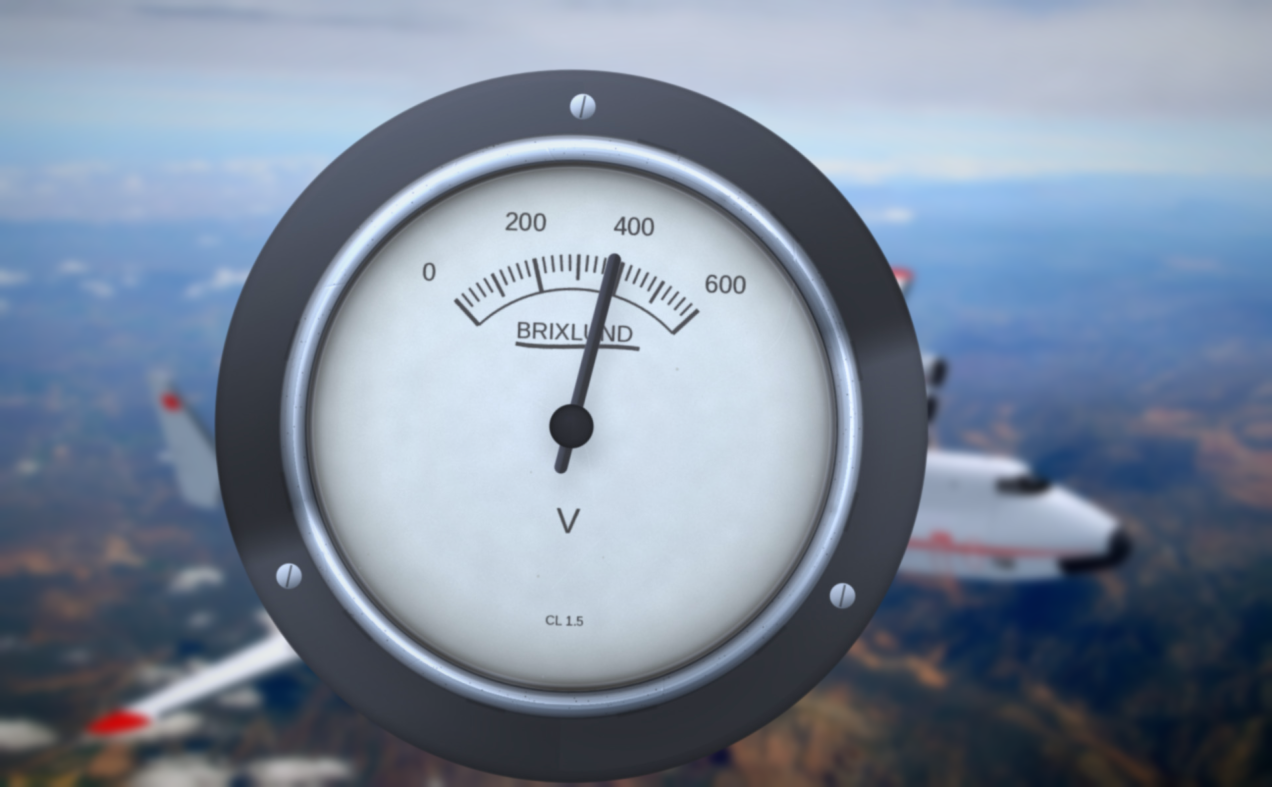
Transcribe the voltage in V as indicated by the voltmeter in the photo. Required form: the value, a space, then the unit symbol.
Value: 380 V
